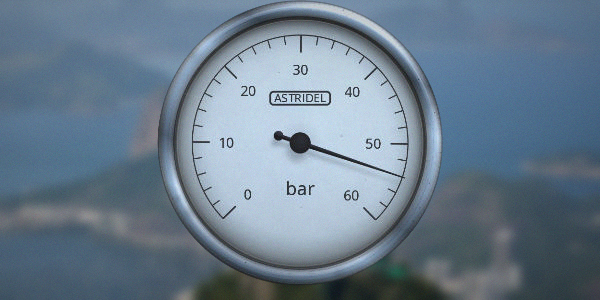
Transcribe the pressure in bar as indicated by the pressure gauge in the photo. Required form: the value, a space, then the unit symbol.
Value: 54 bar
